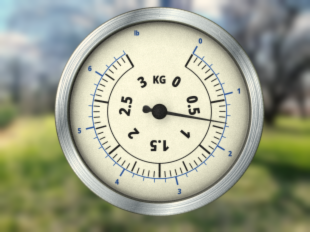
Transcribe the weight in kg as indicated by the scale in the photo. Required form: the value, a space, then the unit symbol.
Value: 0.7 kg
